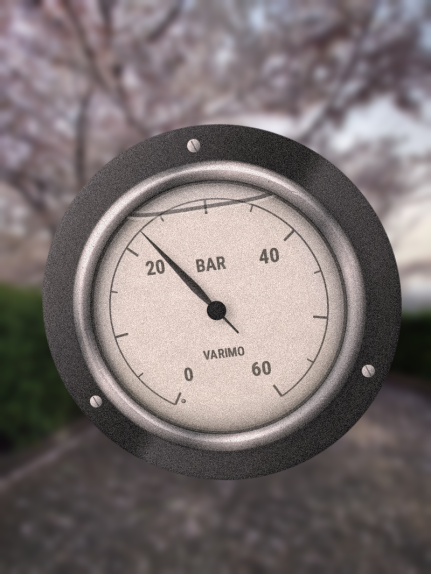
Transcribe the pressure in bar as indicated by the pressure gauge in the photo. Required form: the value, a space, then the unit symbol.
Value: 22.5 bar
